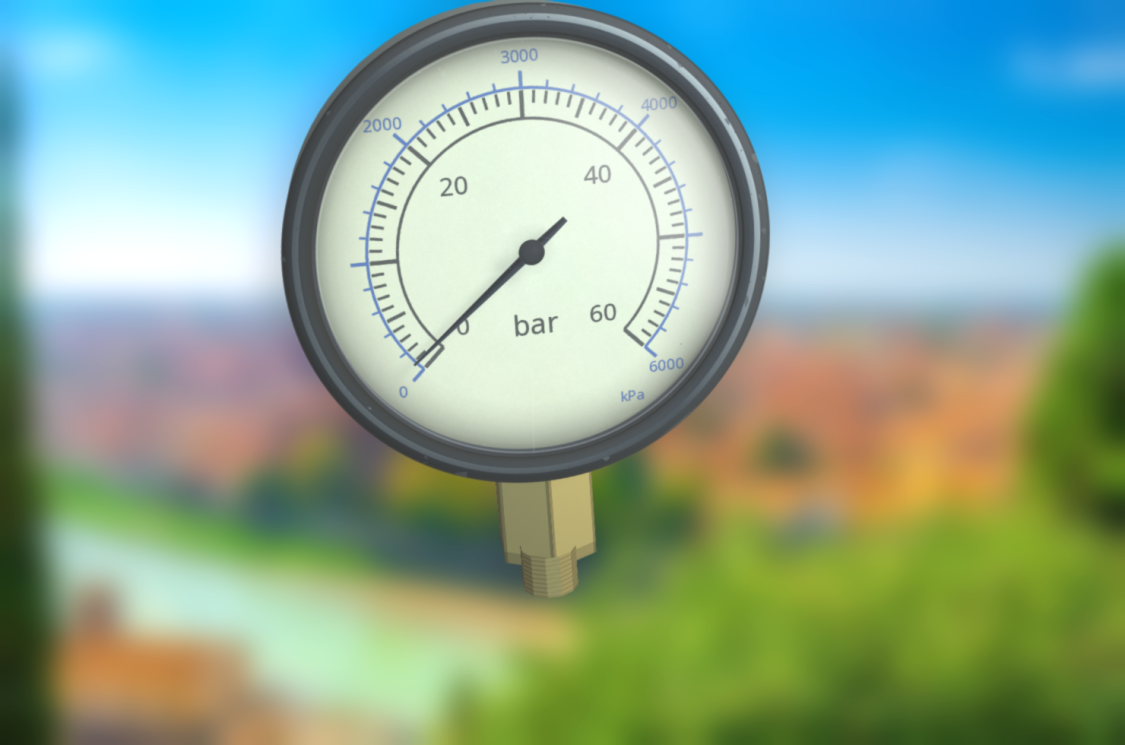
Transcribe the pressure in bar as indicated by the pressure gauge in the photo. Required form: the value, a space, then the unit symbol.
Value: 1 bar
